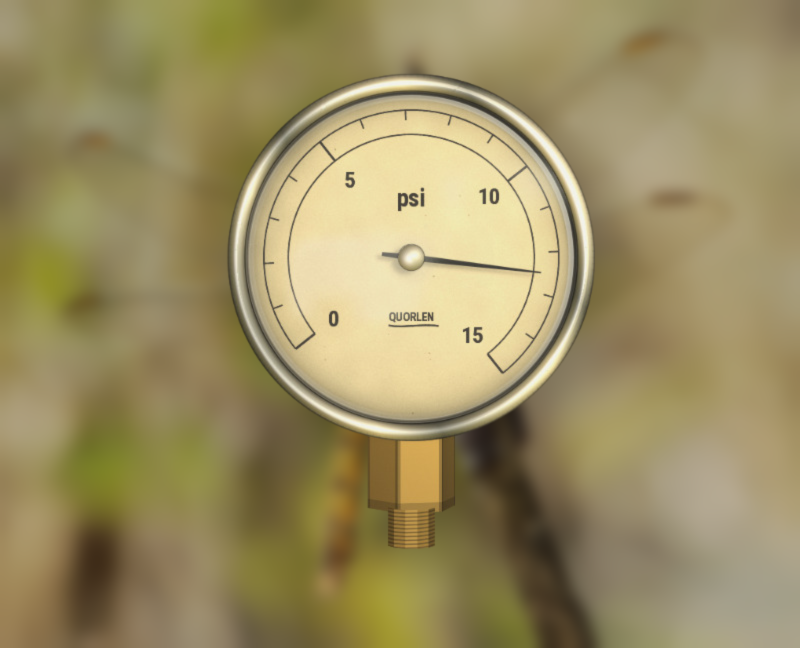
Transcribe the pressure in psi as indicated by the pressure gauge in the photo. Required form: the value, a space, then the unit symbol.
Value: 12.5 psi
